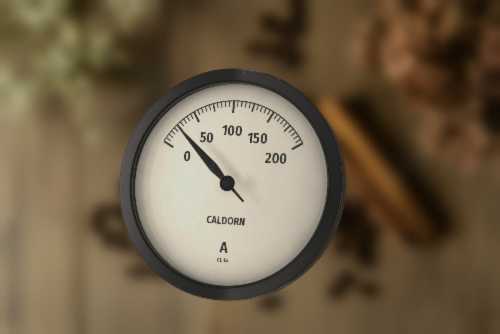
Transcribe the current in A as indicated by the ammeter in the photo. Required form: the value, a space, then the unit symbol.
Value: 25 A
